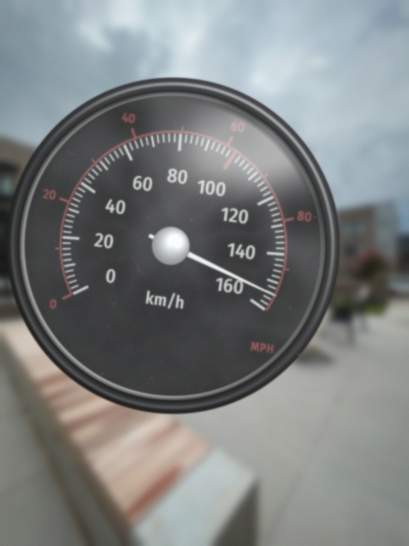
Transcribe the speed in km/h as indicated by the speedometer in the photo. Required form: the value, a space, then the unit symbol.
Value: 154 km/h
